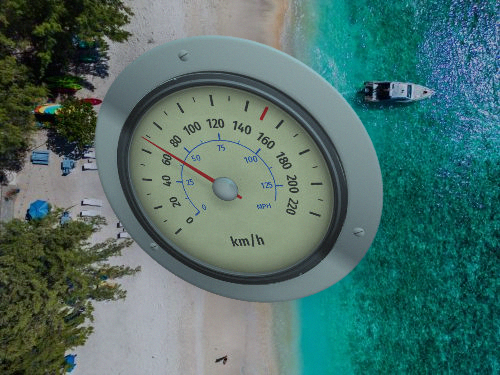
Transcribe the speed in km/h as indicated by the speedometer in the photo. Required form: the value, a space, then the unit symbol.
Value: 70 km/h
